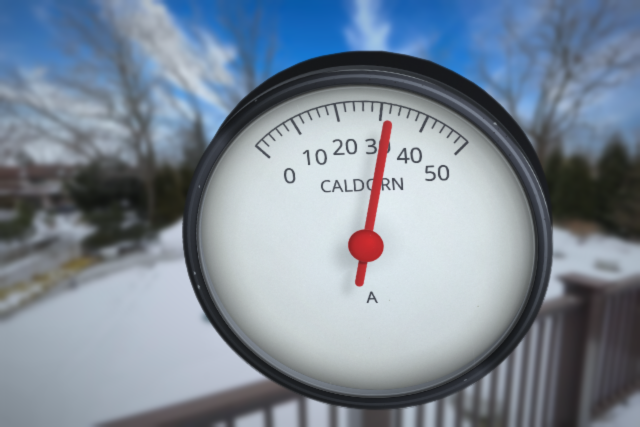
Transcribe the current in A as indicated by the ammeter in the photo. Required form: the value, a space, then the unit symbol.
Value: 32 A
